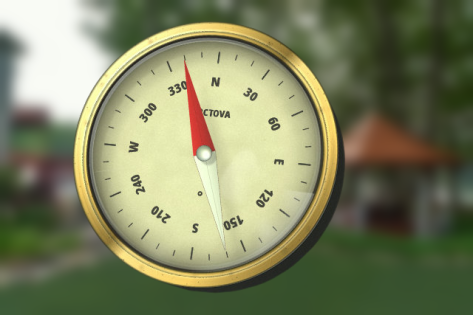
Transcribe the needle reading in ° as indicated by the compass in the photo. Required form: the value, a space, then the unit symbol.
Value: 340 °
